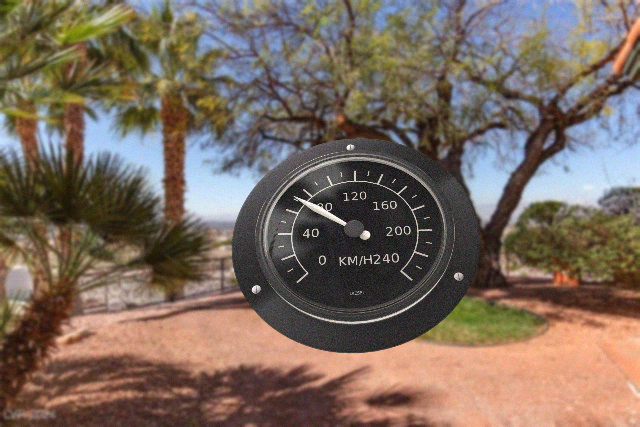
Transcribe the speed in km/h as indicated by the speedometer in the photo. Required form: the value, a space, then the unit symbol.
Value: 70 km/h
